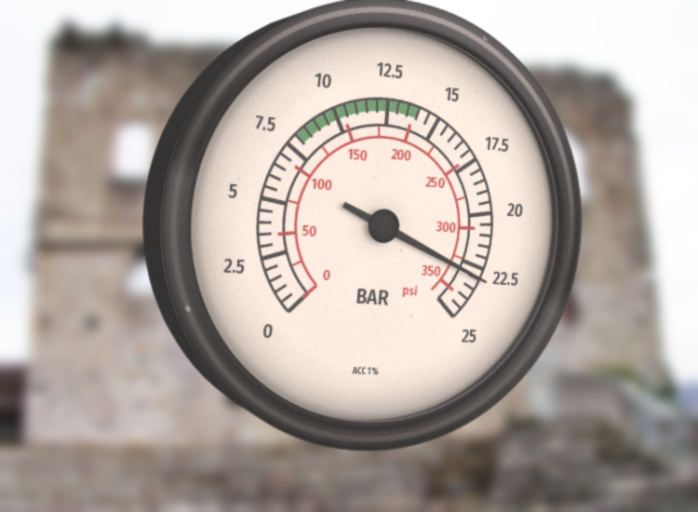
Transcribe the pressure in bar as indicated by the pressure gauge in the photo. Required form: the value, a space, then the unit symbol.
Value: 23 bar
